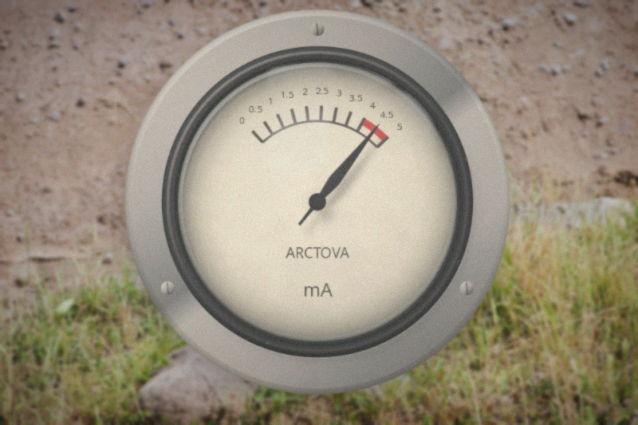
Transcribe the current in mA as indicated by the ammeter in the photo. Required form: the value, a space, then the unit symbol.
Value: 4.5 mA
